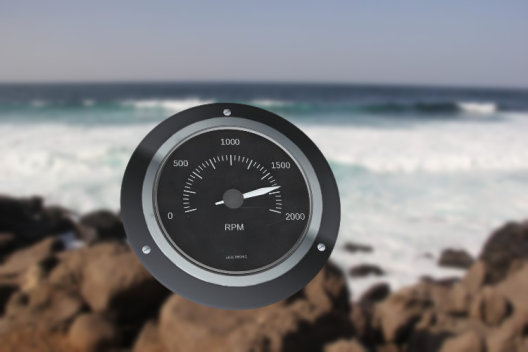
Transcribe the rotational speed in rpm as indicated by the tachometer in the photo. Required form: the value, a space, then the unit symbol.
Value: 1700 rpm
